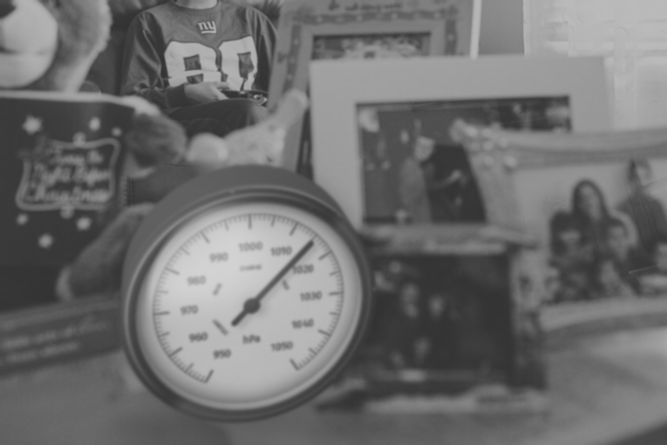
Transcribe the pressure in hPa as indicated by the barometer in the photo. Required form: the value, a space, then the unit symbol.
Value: 1015 hPa
